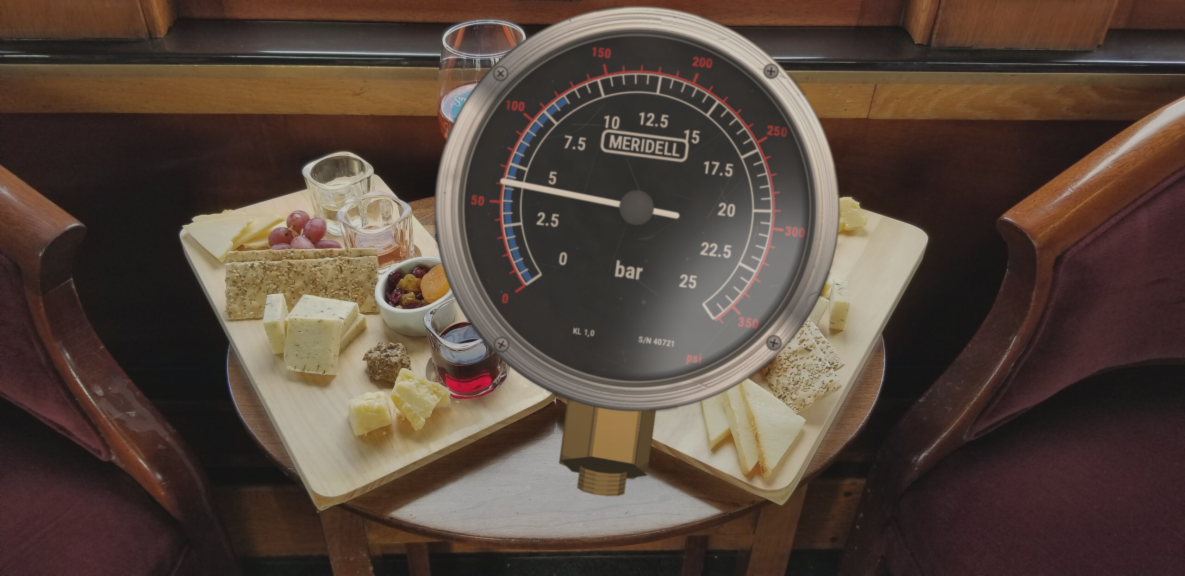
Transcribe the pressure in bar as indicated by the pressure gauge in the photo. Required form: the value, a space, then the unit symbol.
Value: 4.25 bar
